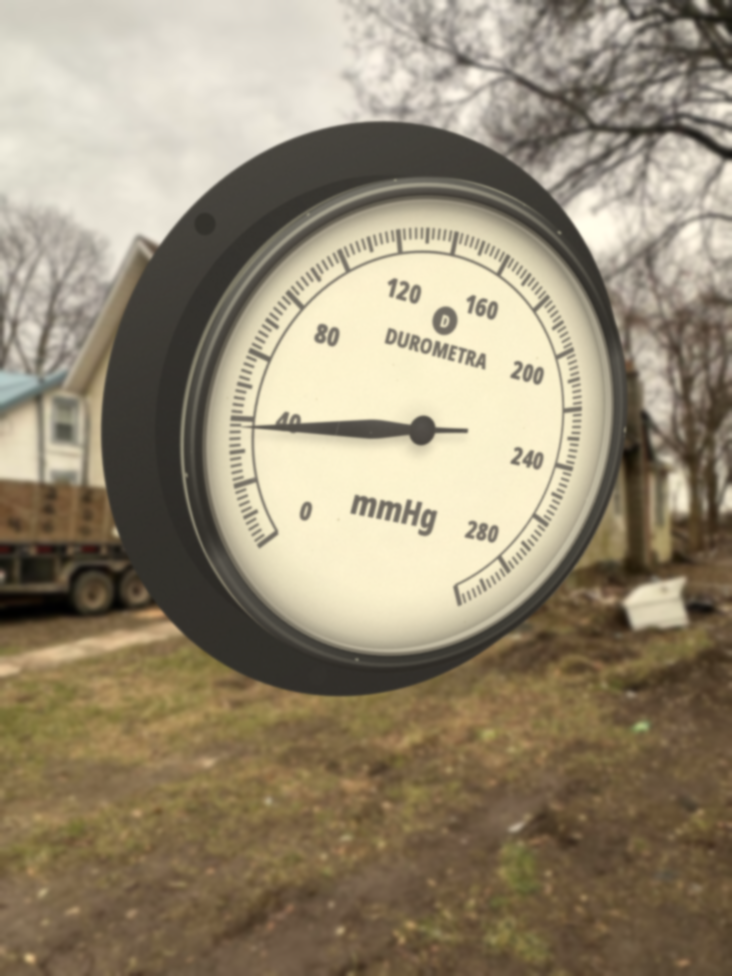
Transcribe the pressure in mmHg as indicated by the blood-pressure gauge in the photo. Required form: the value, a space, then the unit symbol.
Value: 38 mmHg
